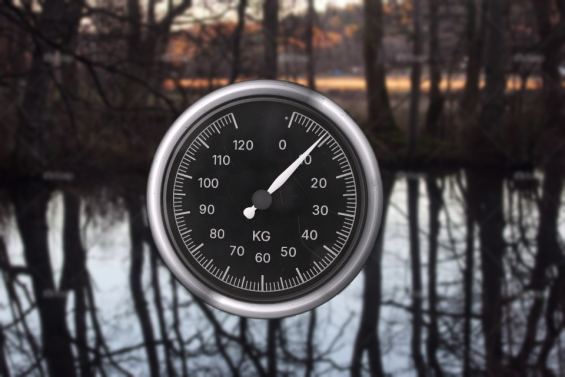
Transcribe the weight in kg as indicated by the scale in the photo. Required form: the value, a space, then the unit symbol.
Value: 9 kg
